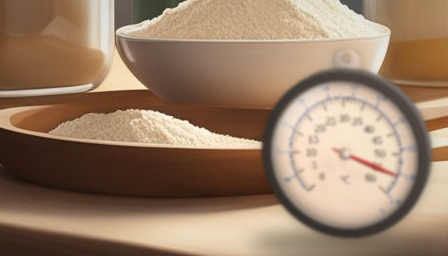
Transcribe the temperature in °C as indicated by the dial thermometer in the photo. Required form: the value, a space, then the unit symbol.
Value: 55 °C
